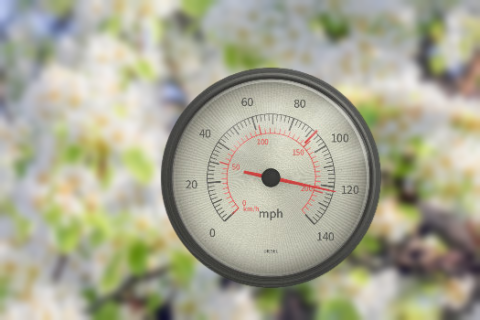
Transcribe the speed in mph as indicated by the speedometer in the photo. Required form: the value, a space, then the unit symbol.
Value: 122 mph
